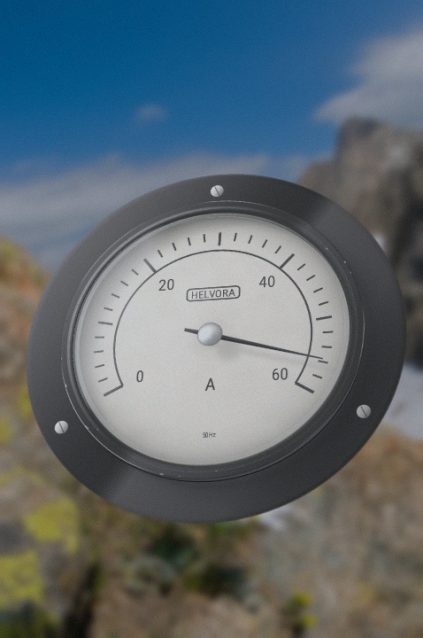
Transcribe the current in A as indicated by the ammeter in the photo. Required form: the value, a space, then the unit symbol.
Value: 56 A
